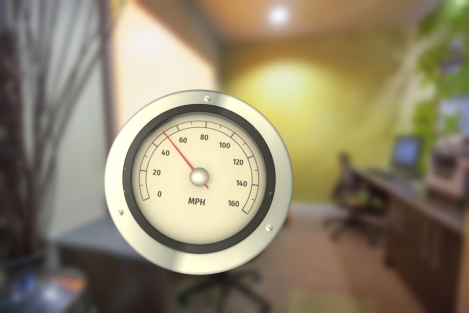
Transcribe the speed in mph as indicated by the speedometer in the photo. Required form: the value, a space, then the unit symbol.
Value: 50 mph
